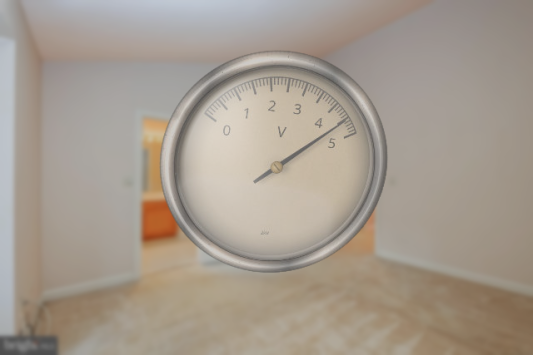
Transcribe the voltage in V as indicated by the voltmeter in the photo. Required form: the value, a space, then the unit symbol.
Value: 4.5 V
